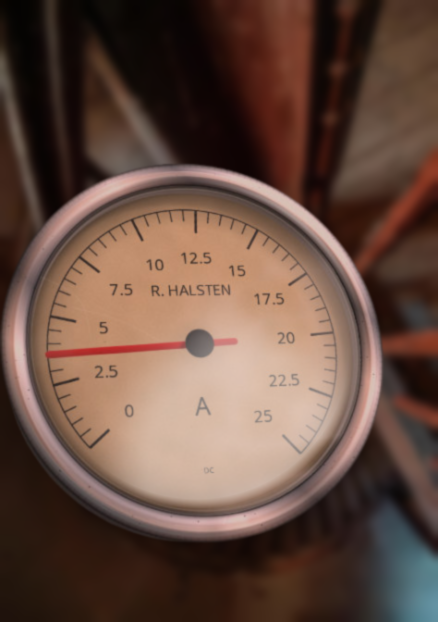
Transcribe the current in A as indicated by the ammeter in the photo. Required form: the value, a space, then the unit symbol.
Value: 3.5 A
